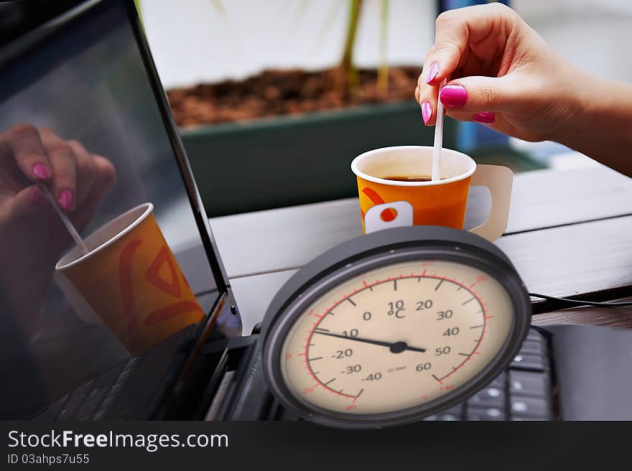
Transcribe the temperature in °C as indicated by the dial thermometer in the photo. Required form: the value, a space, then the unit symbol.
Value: -10 °C
